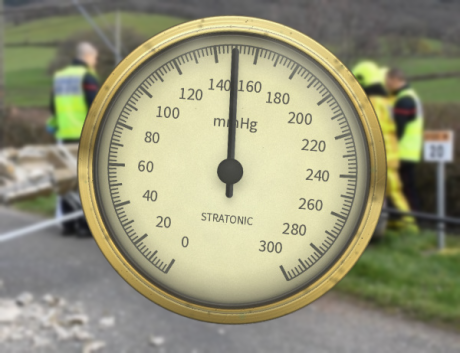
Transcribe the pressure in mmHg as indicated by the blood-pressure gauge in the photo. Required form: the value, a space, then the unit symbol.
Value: 150 mmHg
